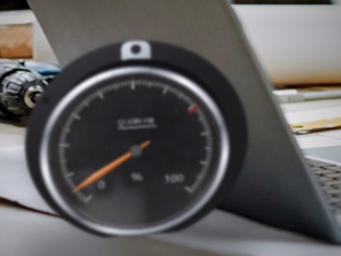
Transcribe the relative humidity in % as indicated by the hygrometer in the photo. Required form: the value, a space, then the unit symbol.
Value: 5 %
